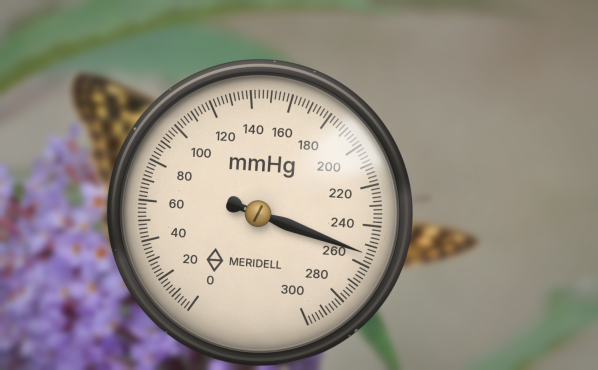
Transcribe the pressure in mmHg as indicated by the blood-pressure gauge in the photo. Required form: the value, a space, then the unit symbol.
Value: 254 mmHg
